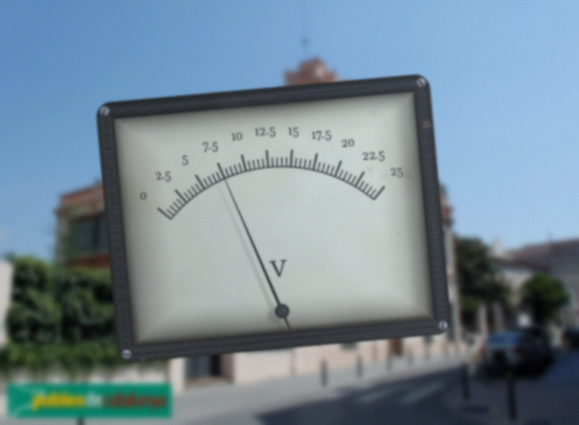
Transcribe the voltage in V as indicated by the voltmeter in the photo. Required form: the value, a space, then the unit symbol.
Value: 7.5 V
